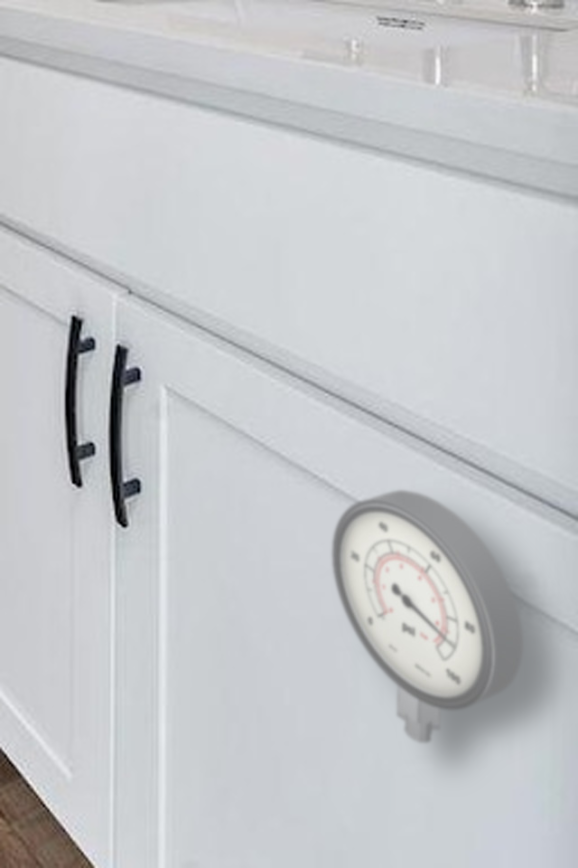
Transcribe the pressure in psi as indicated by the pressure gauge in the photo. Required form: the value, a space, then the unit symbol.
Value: 90 psi
